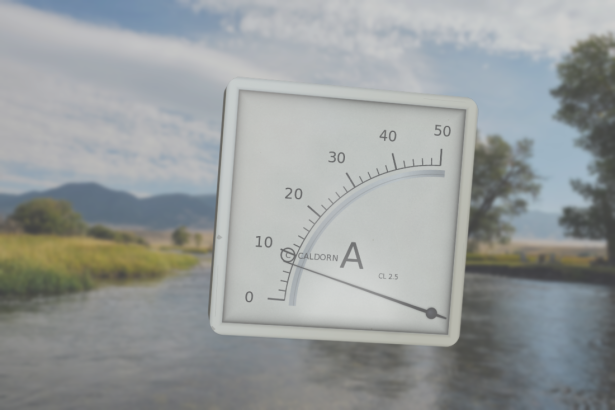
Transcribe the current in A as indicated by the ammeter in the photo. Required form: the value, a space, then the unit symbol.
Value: 8 A
